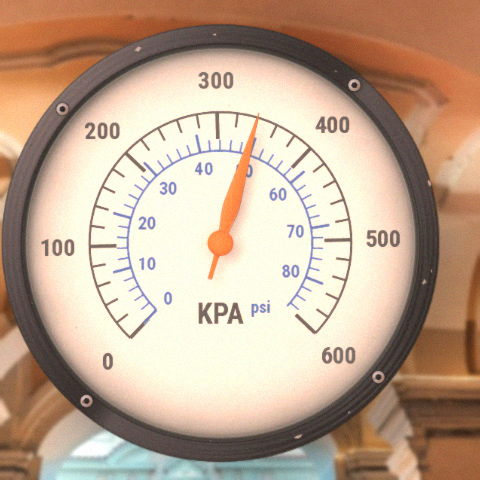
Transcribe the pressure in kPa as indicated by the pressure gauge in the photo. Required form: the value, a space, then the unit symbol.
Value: 340 kPa
